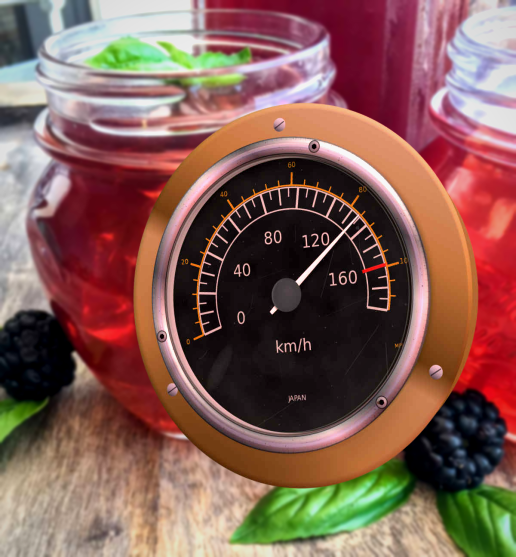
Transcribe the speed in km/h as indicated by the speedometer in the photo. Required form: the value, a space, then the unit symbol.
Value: 135 km/h
